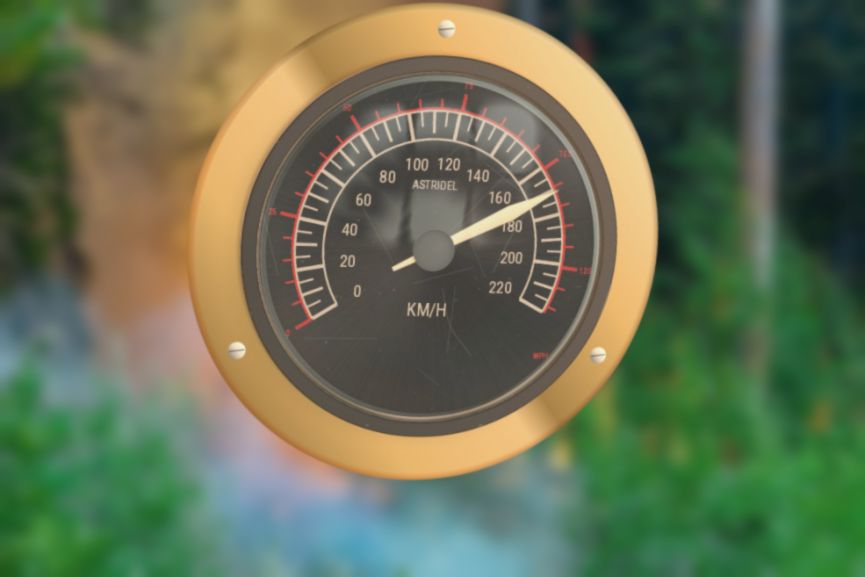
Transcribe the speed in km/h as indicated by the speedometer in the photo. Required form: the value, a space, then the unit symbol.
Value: 170 km/h
